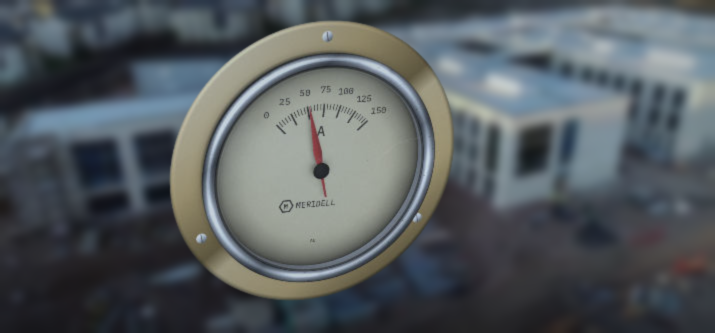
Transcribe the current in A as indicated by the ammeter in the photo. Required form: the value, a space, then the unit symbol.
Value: 50 A
